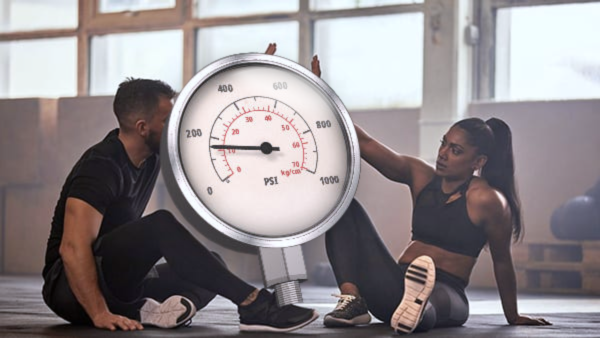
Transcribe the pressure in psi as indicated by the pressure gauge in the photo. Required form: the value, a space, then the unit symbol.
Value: 150 psi
